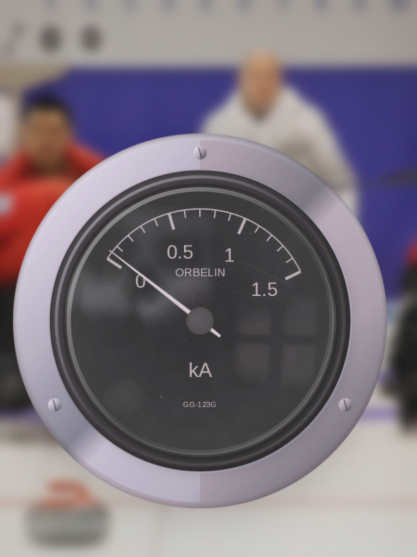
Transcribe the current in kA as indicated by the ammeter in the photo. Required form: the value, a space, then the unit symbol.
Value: 0.05 kA
